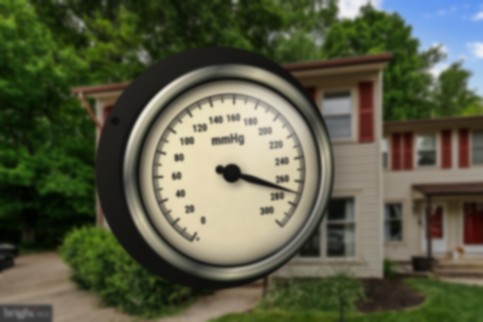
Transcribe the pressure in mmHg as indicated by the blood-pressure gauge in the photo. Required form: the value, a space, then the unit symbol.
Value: 270 mmHg
